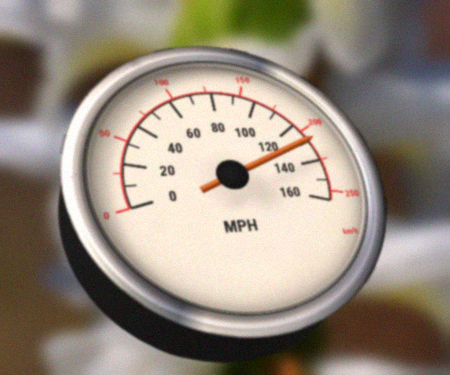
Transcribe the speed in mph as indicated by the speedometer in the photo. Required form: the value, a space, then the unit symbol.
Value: 130 mph
